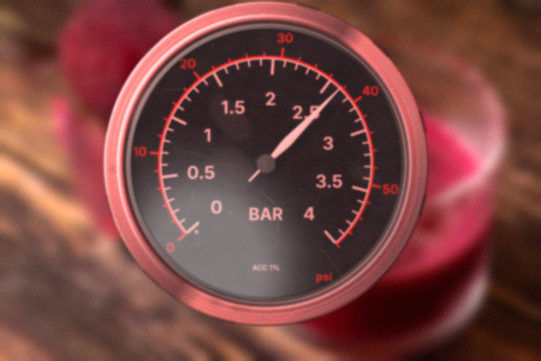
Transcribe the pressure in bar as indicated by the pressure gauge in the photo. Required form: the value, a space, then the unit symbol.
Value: 2.6 bar
